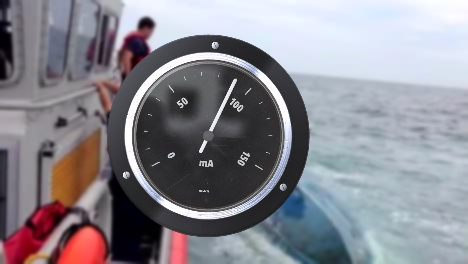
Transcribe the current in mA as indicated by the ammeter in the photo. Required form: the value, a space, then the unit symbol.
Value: 90 mA
